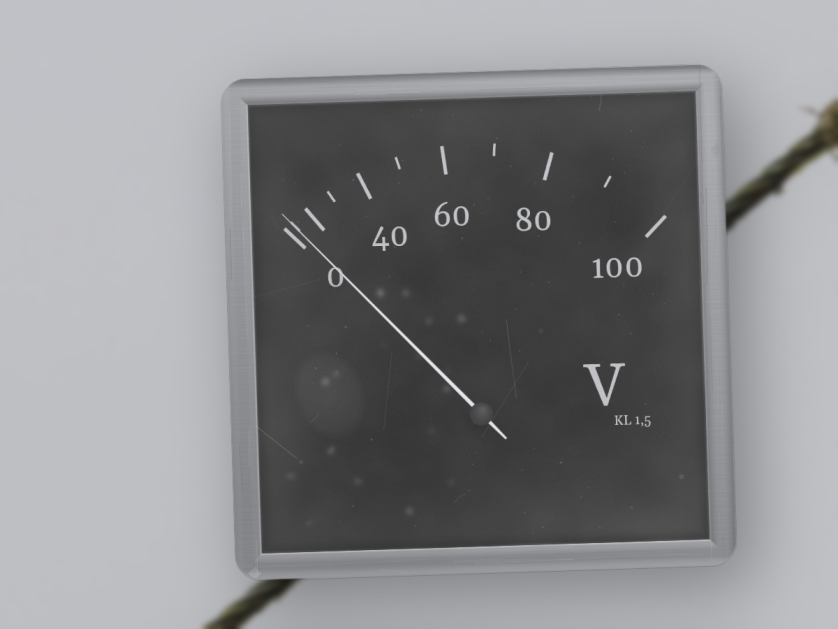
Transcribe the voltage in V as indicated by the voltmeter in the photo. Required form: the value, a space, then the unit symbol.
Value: 10 V
